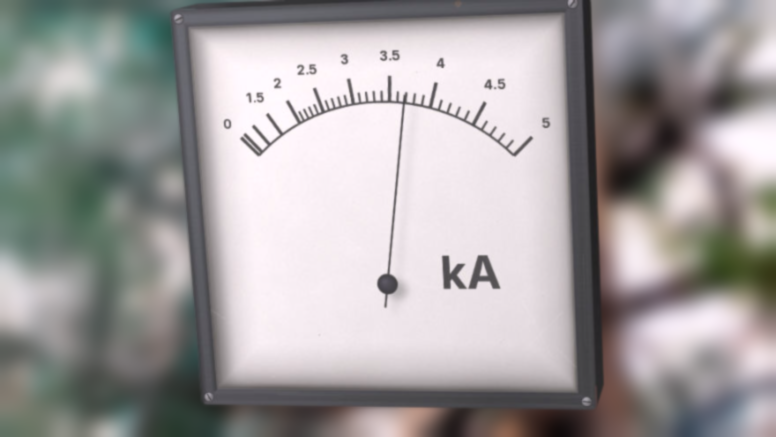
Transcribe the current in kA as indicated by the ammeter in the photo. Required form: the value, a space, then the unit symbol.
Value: 3.7 kA
